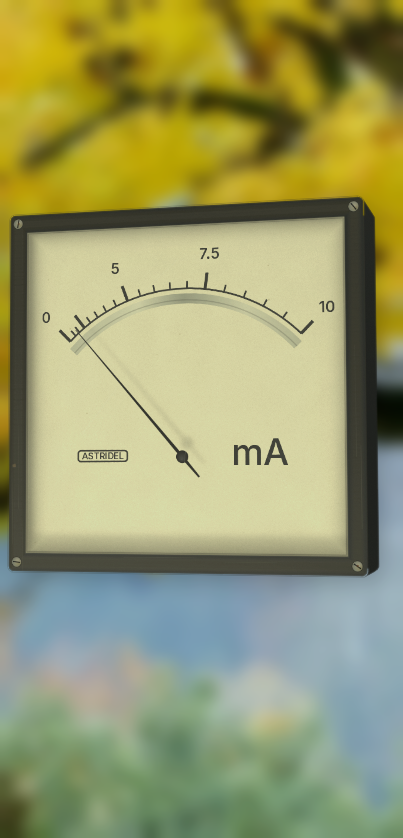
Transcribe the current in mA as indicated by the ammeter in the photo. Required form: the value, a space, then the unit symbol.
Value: 2 mA
